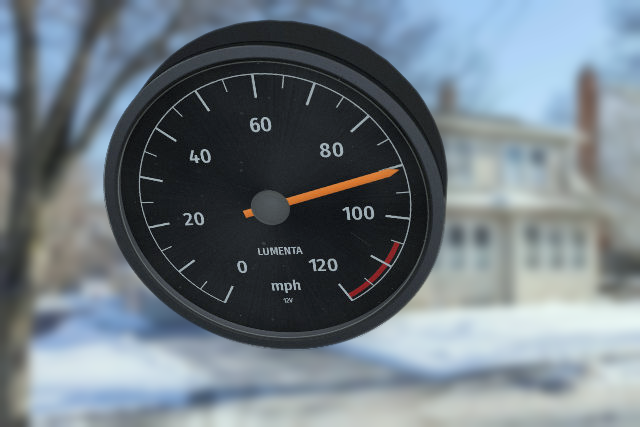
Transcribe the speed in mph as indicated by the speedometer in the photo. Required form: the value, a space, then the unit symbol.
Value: 90 mph
